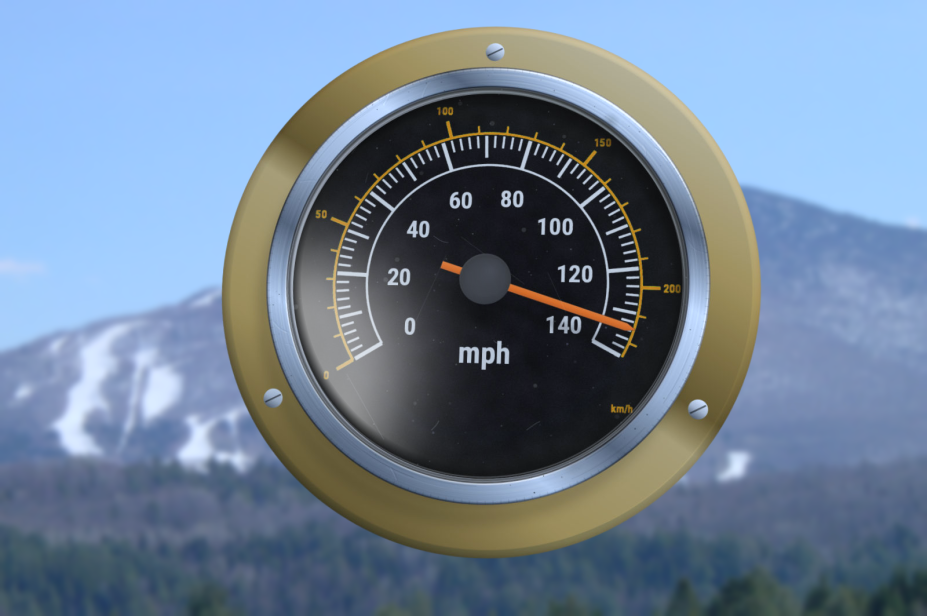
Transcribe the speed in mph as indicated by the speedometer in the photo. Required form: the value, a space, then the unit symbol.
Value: 134 mph
